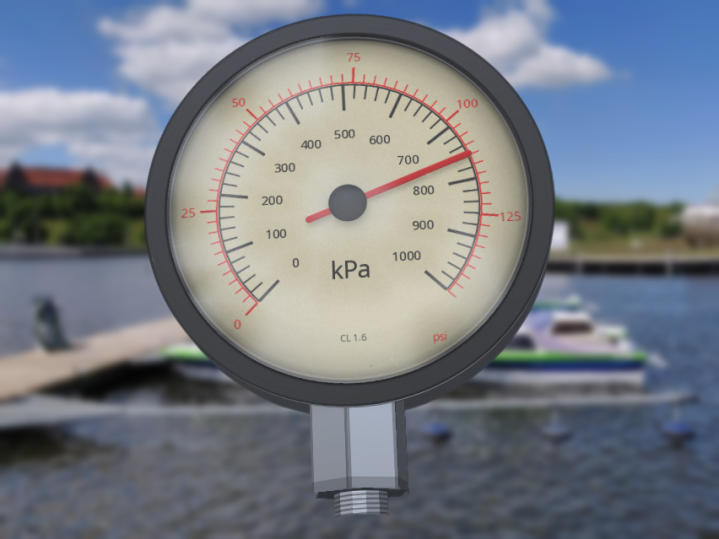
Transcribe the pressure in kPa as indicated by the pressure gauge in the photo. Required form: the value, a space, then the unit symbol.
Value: 760 kPa
